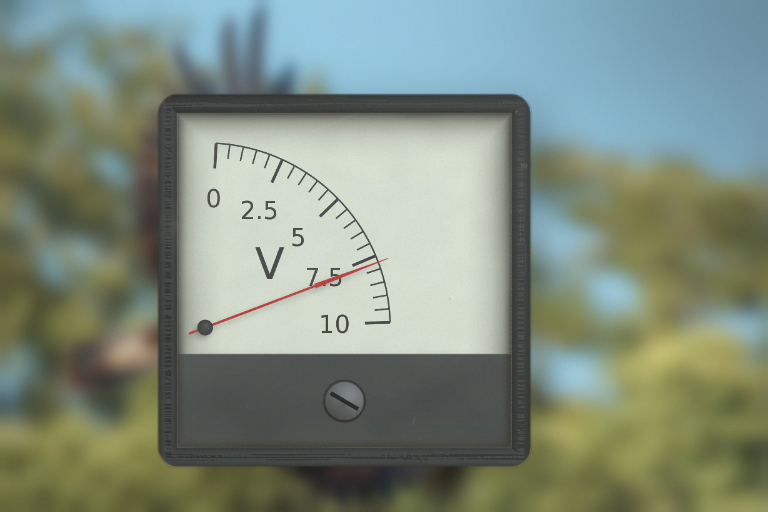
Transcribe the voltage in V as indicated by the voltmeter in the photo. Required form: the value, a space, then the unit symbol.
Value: 7.75 V
